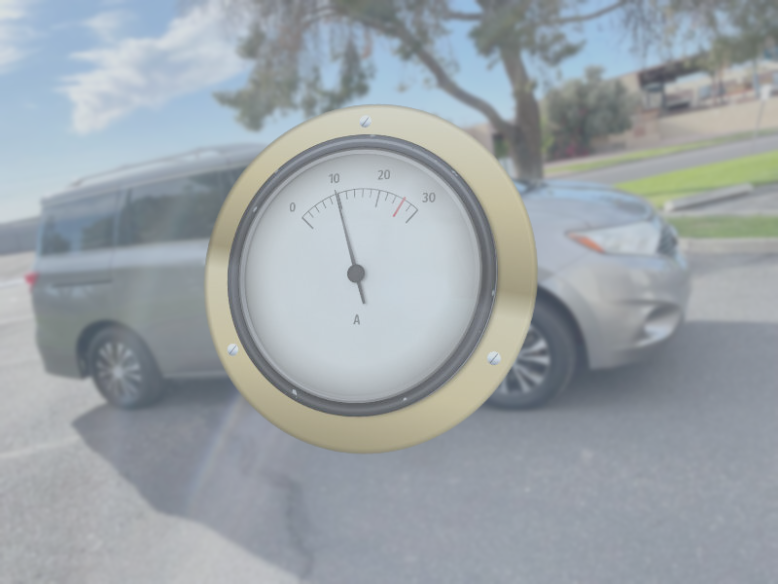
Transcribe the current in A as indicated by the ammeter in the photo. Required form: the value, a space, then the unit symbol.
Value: 10 A
